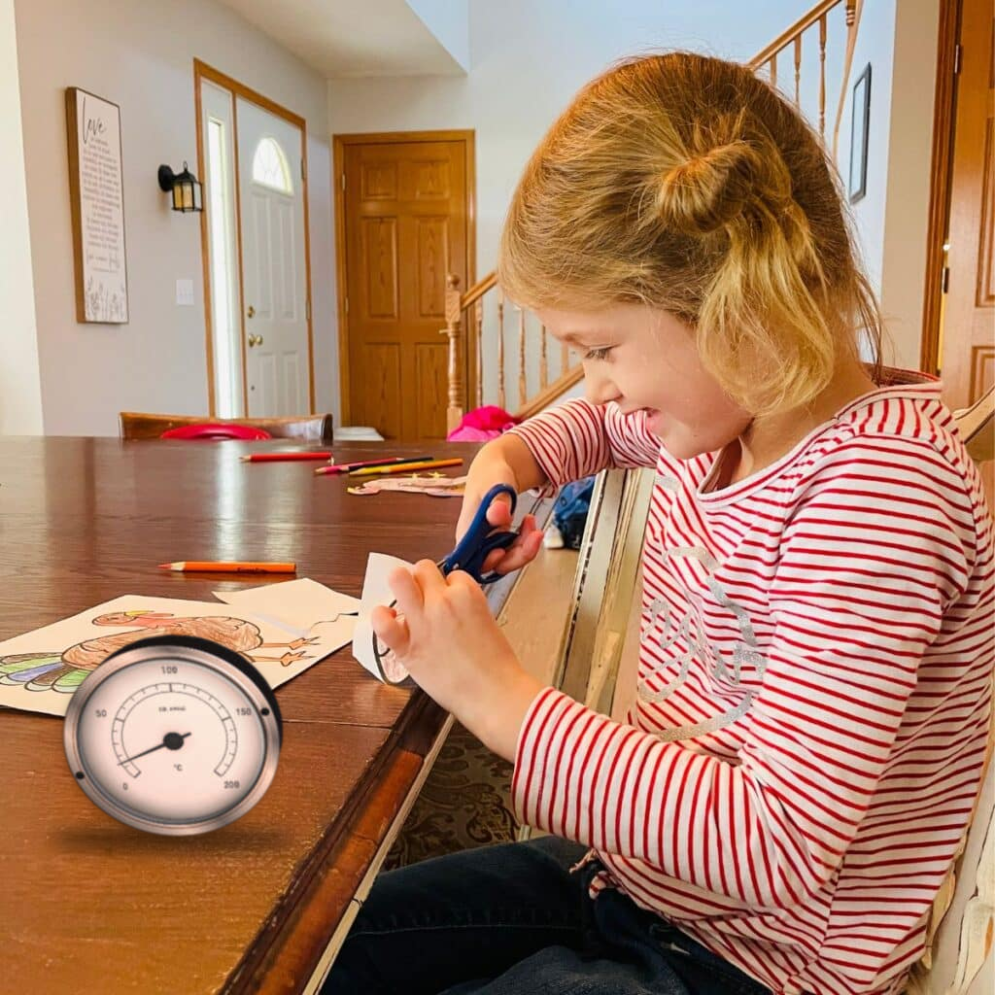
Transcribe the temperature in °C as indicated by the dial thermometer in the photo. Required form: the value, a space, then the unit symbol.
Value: 15 °C
